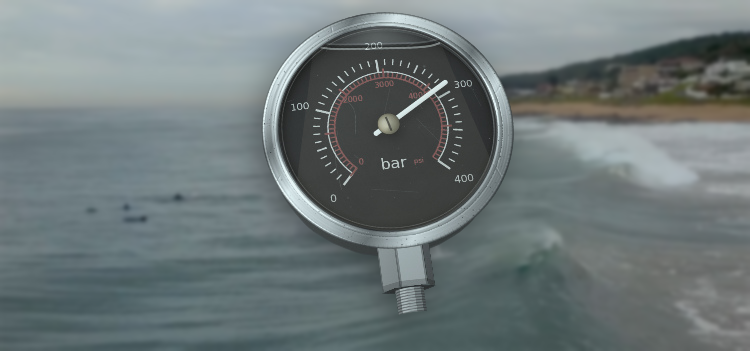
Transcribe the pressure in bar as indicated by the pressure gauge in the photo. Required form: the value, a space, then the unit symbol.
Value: 290 bar
